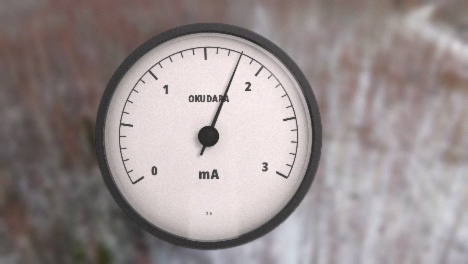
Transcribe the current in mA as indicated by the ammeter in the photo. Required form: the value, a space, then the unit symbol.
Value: 1.8 mA
